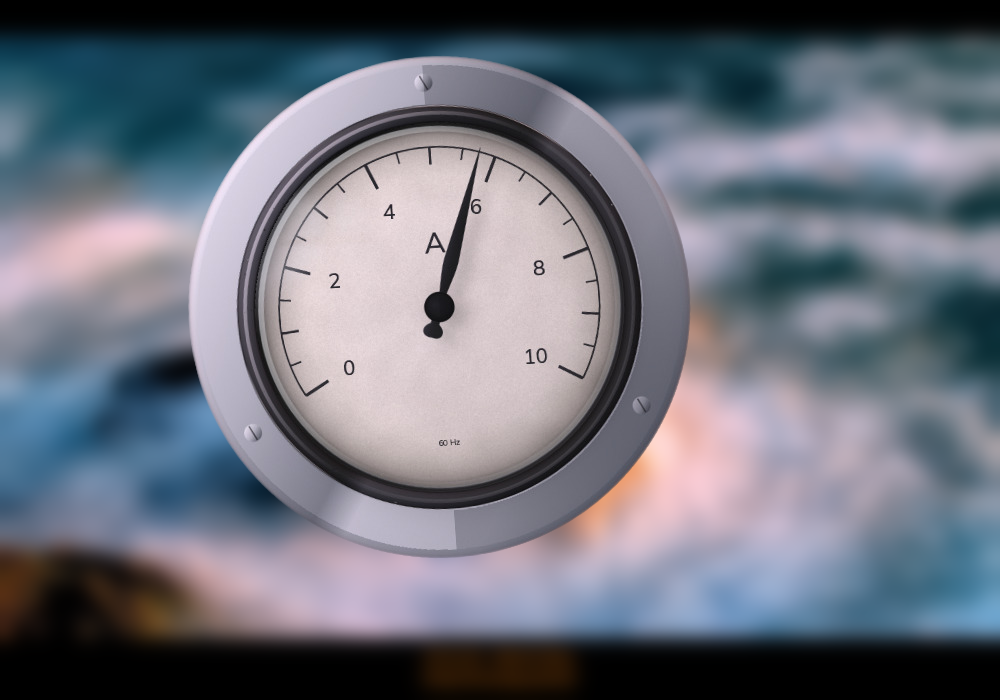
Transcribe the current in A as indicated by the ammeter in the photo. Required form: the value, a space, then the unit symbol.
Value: 5.75 A
